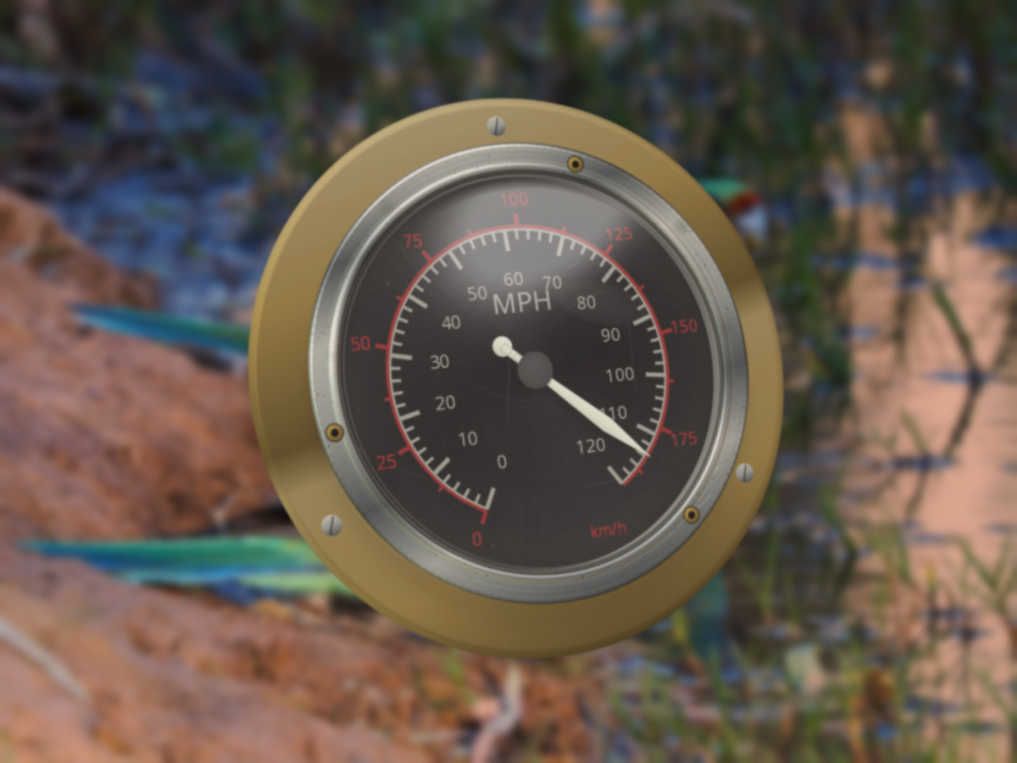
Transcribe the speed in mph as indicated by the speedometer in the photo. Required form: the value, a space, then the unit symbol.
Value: 114 mph
